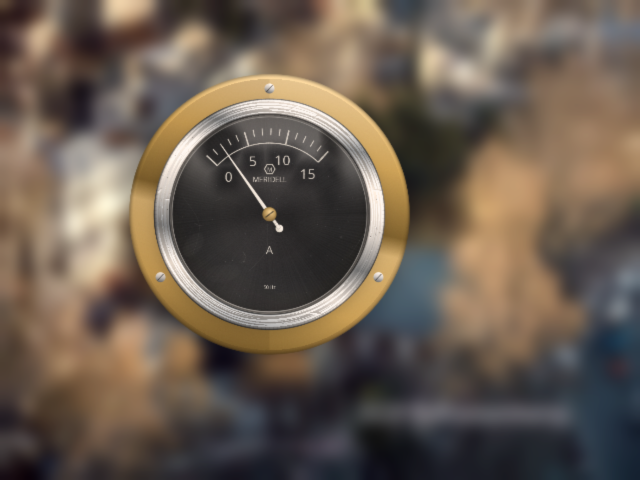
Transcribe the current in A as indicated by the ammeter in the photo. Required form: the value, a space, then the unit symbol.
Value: 2 A
